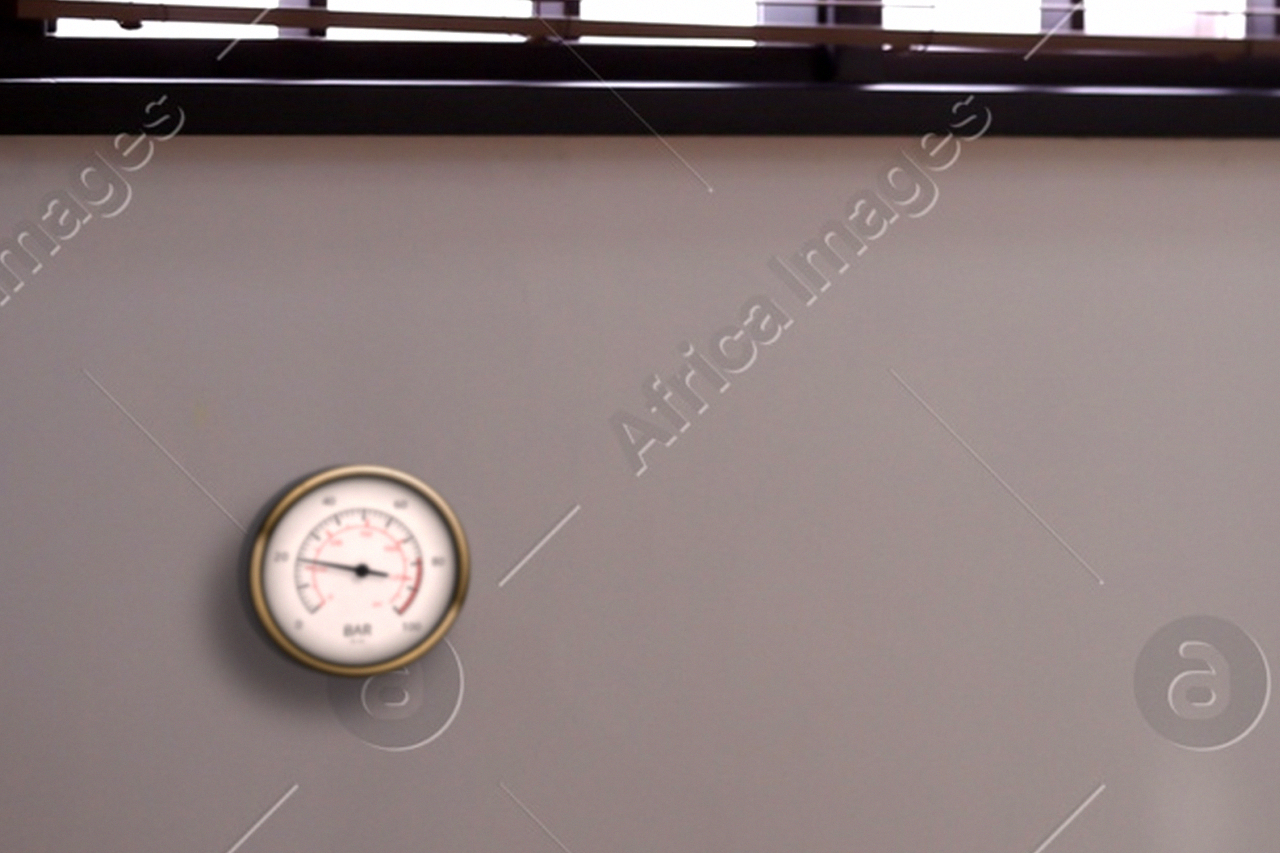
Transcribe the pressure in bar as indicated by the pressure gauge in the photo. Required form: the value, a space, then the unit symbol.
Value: 20 bar
